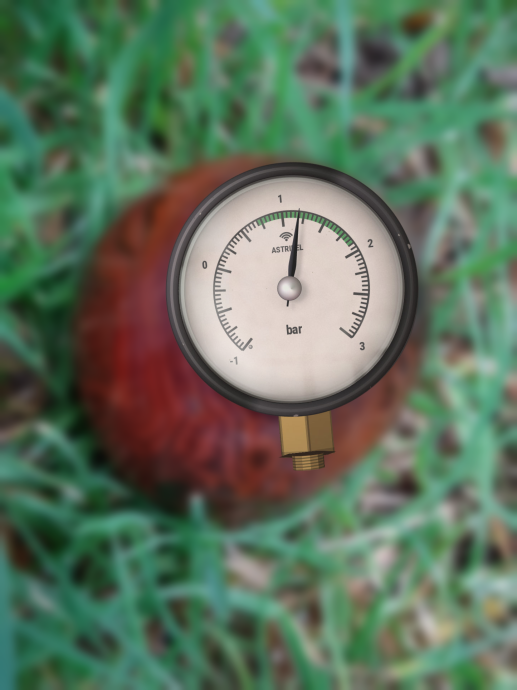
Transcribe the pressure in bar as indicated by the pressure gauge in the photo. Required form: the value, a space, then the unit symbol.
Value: 1.2 bar
